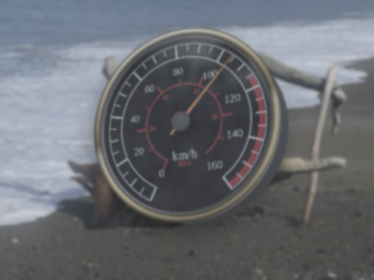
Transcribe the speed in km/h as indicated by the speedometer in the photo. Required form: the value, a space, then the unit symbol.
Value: 105 km/h
